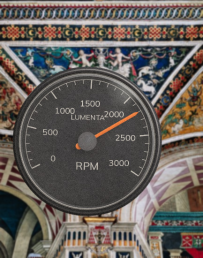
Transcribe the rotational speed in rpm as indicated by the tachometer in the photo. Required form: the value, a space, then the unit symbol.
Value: 2200 rpm
